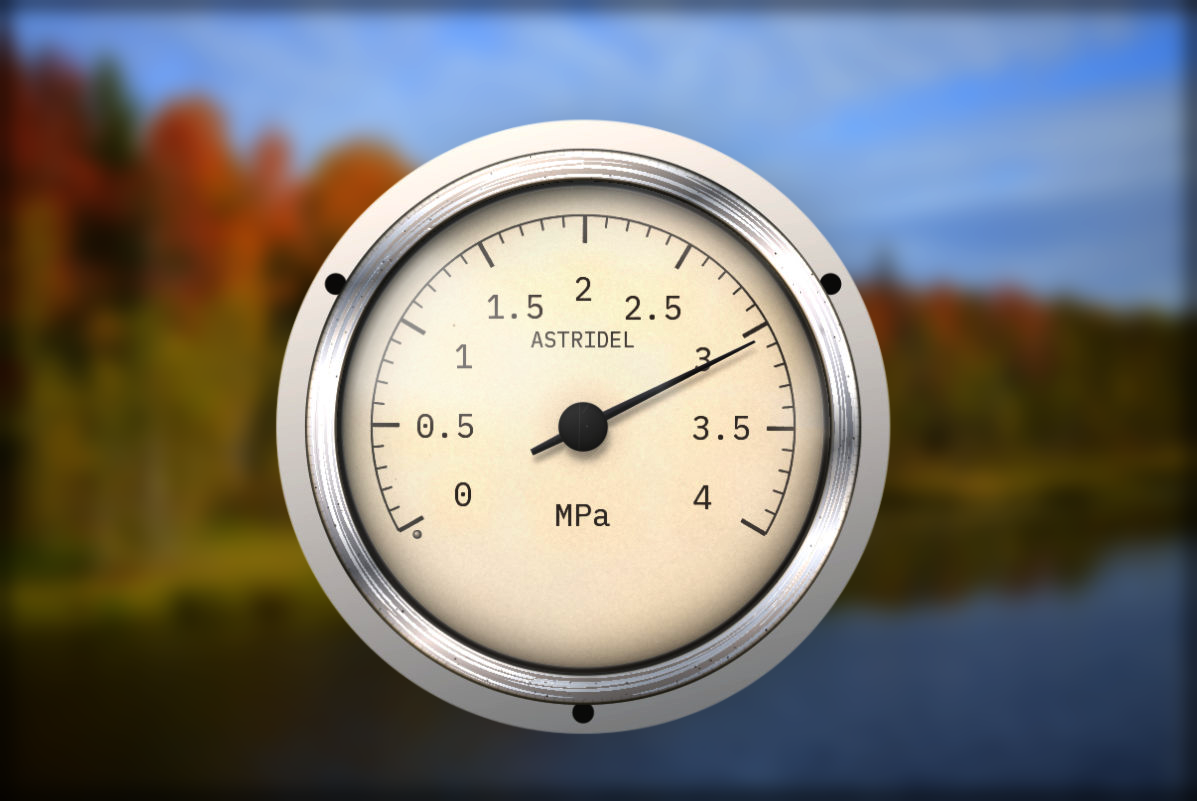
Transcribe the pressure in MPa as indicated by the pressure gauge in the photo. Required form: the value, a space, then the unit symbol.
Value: 3.05 MPa
